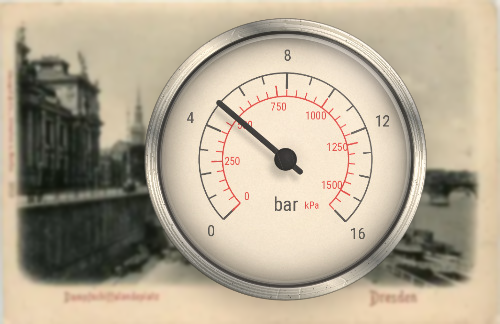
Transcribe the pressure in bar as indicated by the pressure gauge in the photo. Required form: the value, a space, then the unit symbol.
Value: 5 bar
